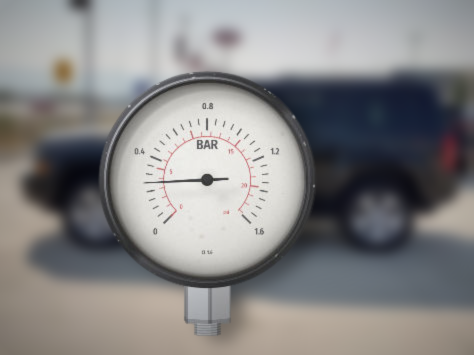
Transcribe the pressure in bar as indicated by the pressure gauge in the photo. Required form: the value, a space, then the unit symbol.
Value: 0.25 bar
